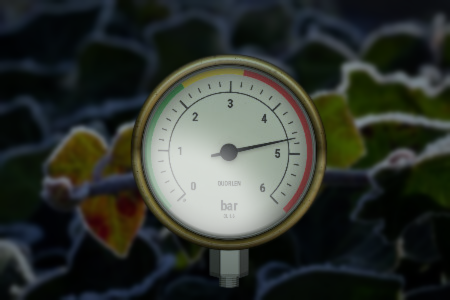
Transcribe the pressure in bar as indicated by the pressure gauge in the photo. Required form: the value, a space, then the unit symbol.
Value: 4.7 bar
